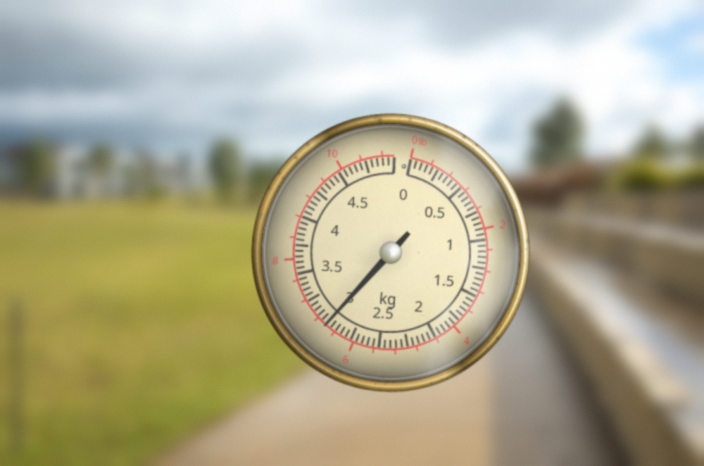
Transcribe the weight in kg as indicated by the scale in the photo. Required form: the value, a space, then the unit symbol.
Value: 3 kg
